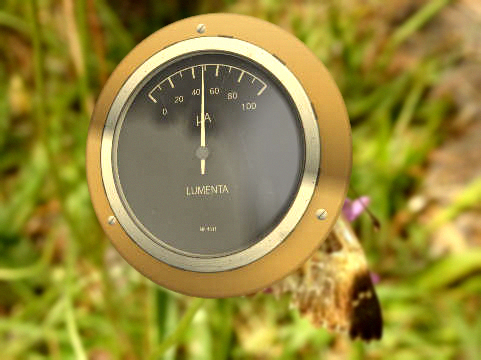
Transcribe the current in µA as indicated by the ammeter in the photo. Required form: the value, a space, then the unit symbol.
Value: 50 µA
